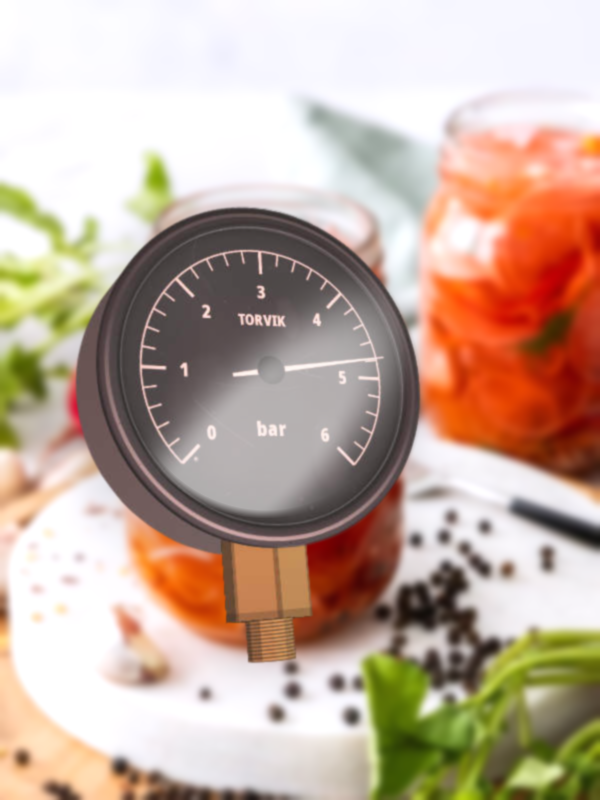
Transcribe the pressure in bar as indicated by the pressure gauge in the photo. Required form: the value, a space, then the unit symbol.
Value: 4.8 bar
